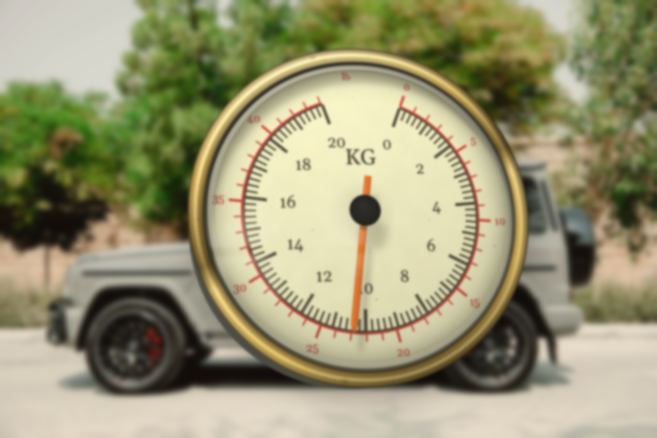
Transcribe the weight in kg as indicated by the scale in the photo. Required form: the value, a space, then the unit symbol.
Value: 10.4 kg
